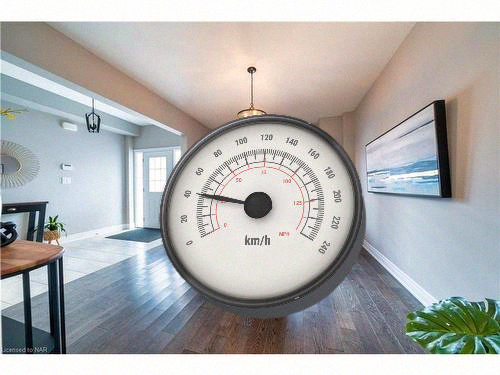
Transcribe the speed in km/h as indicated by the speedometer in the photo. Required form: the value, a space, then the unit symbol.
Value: 40 km/h
